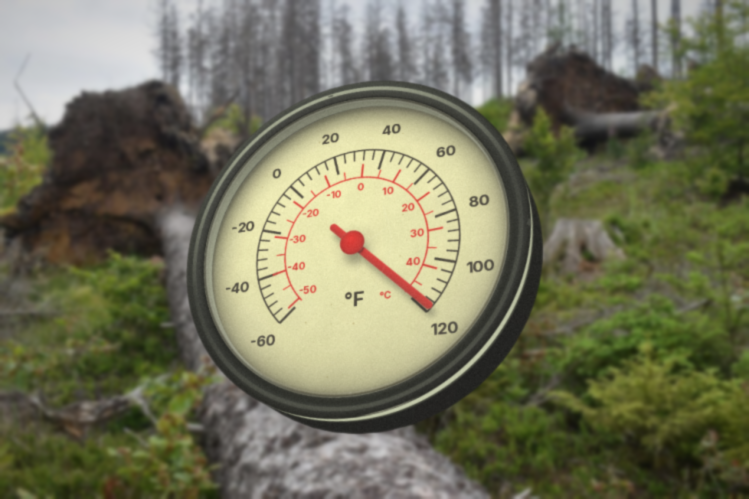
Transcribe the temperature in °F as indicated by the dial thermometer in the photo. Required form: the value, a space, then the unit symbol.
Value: 118 °F
